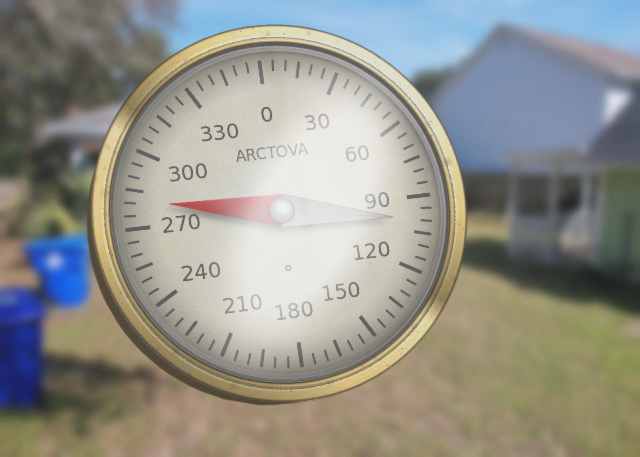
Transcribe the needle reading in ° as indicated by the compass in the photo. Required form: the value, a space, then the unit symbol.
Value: 280 °
